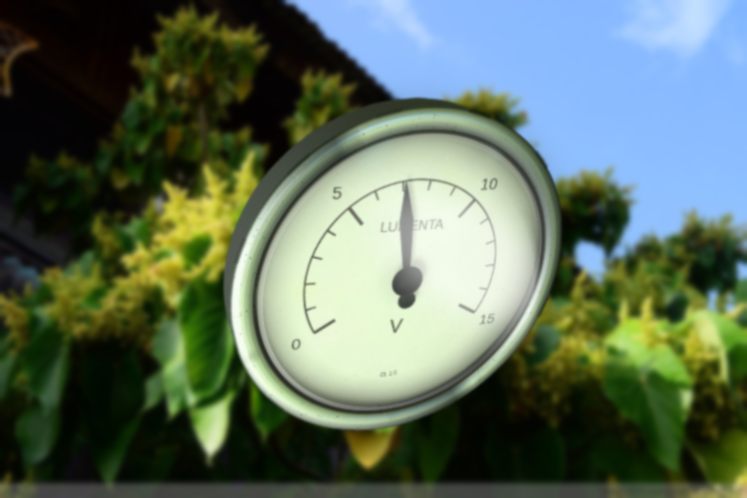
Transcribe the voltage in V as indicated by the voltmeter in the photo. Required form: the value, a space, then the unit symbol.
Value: 7 V
